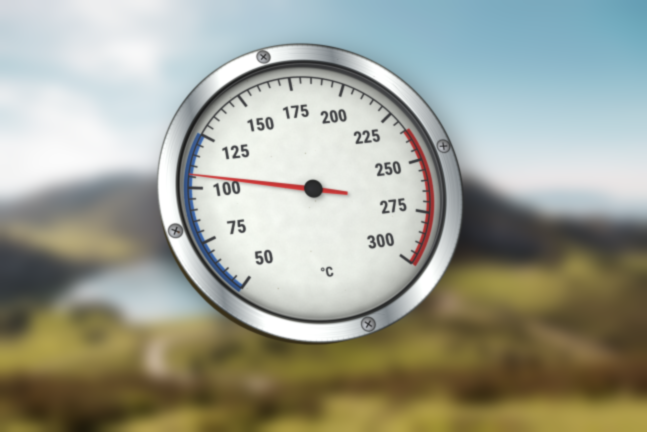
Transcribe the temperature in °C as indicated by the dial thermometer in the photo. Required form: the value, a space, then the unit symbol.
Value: 105 °C
